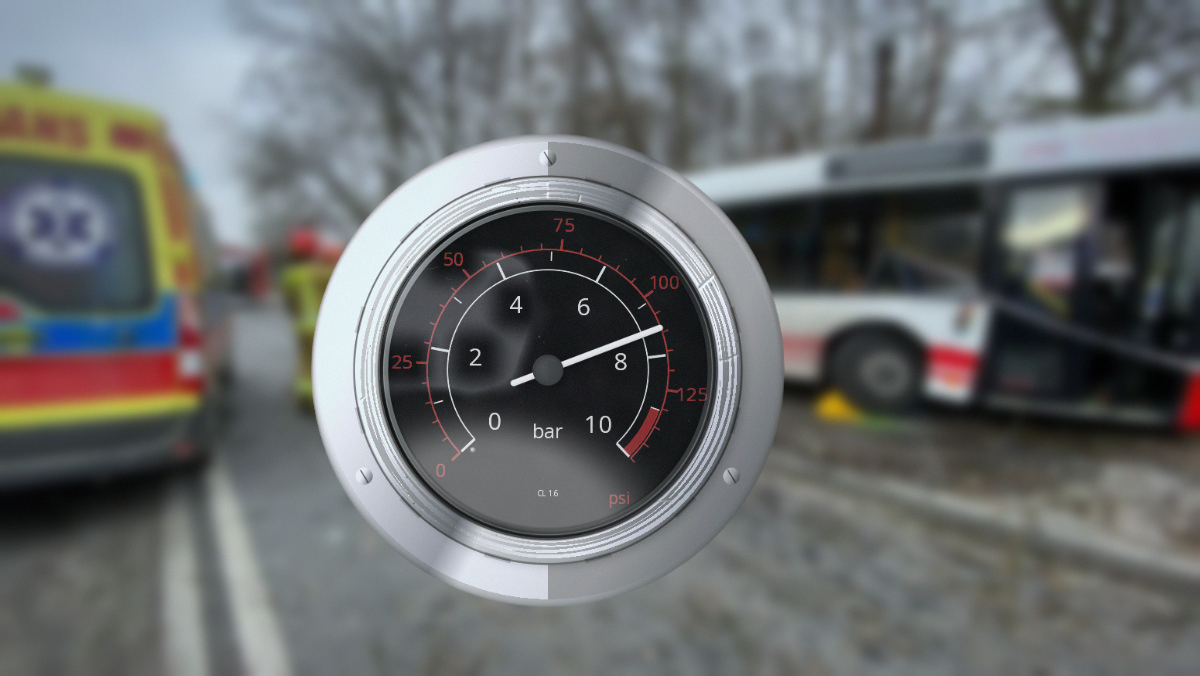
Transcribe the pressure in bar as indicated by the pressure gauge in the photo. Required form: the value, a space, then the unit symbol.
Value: 7.5 bar
